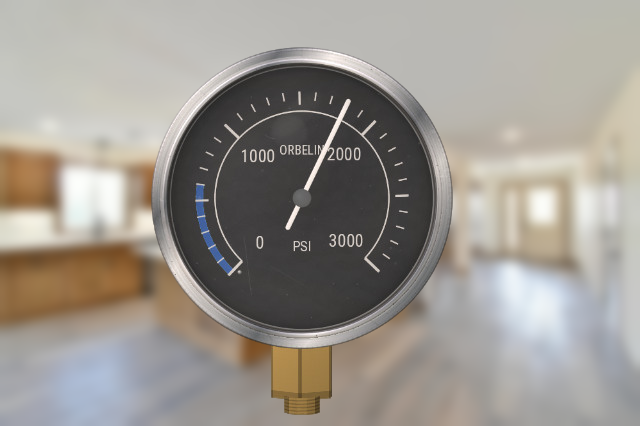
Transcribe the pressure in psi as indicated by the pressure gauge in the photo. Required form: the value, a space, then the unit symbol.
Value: 1800 psi
